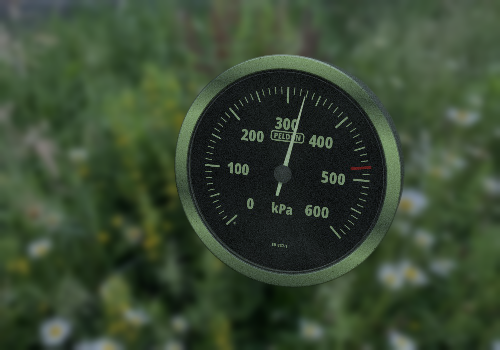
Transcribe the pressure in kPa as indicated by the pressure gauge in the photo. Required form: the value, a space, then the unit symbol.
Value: 330 kPa
